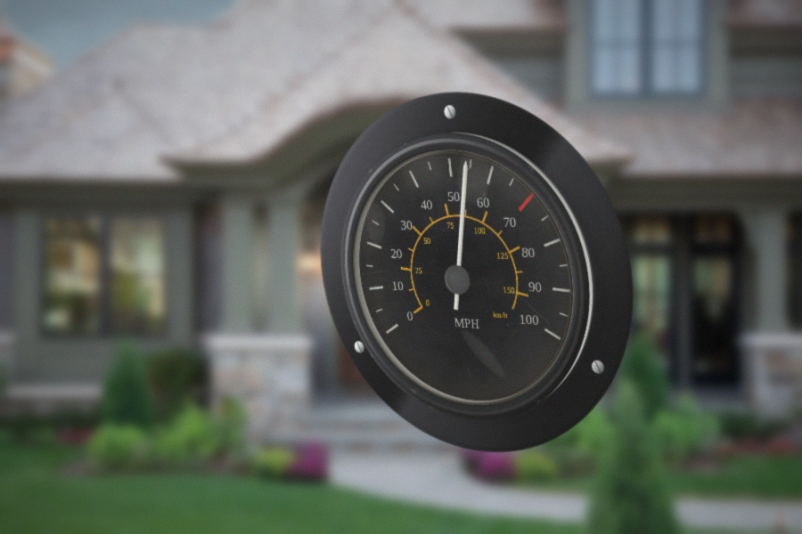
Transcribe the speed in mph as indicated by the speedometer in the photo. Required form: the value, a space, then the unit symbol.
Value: 55 mph
